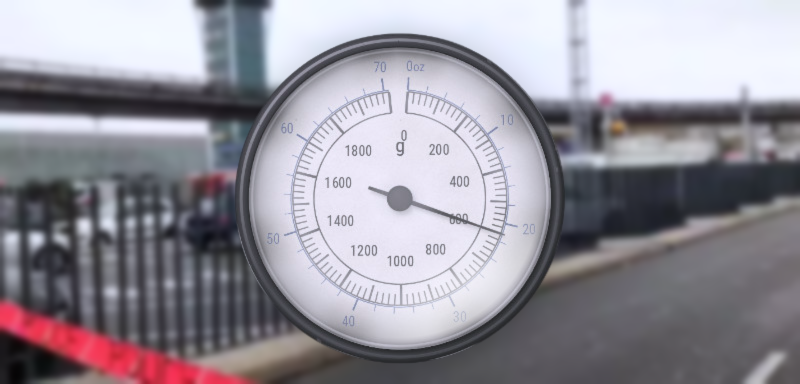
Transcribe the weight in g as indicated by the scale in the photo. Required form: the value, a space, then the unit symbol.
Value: 600 g
